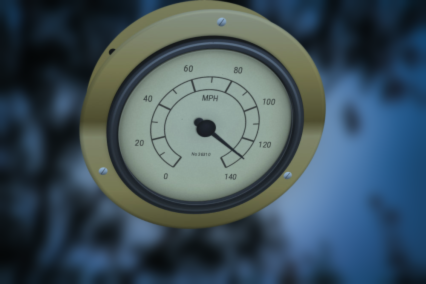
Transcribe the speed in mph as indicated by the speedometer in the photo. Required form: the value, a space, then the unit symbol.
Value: 130 mph
